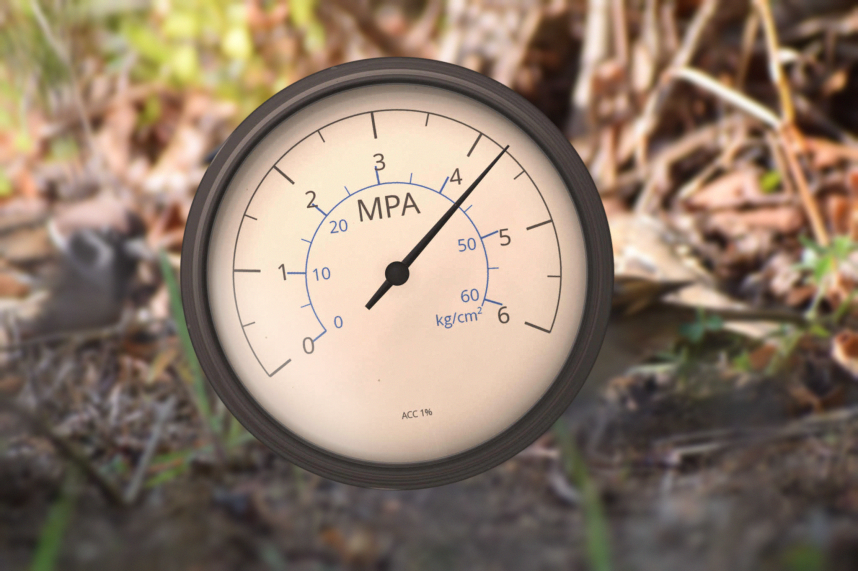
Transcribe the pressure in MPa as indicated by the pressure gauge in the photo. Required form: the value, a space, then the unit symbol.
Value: 4.25 MPa
